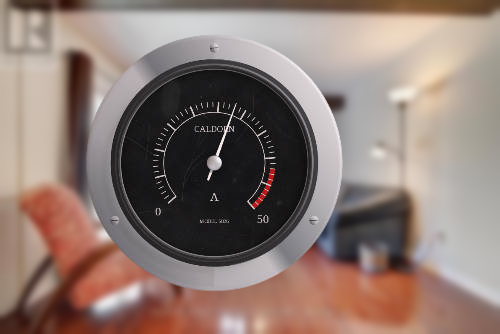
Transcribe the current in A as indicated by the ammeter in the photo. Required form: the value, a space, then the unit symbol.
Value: 28 A
